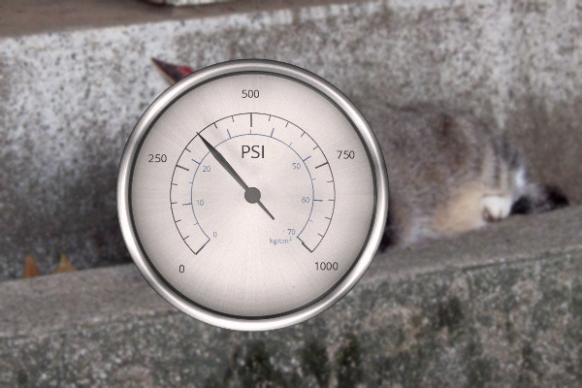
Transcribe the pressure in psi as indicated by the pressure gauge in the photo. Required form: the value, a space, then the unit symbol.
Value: 350 psi
